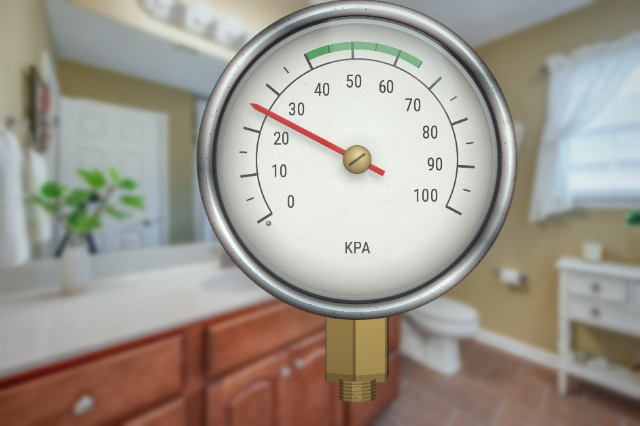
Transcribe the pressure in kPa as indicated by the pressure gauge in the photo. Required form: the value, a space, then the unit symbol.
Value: 25 kPa
